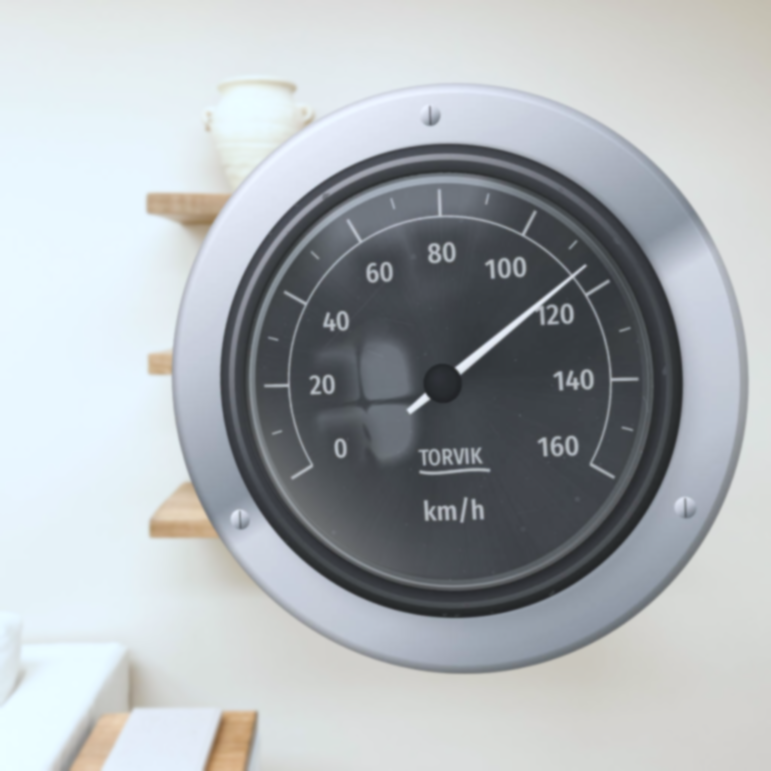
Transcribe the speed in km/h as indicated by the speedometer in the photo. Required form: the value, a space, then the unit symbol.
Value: 115 km/h
